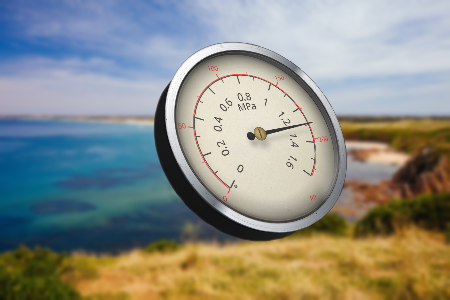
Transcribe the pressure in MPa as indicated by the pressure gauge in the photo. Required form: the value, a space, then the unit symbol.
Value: 1.3 MPa
